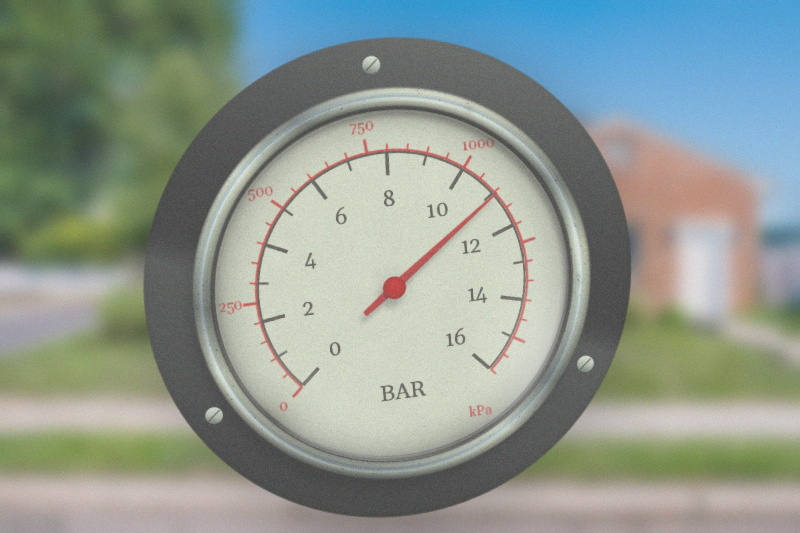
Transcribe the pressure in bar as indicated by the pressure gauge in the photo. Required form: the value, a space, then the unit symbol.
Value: 11 bar
